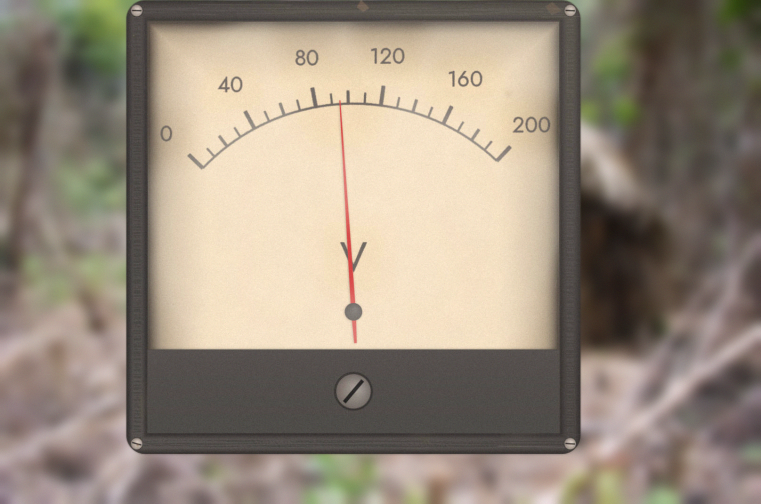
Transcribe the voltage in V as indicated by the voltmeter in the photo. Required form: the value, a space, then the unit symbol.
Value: 95 V
